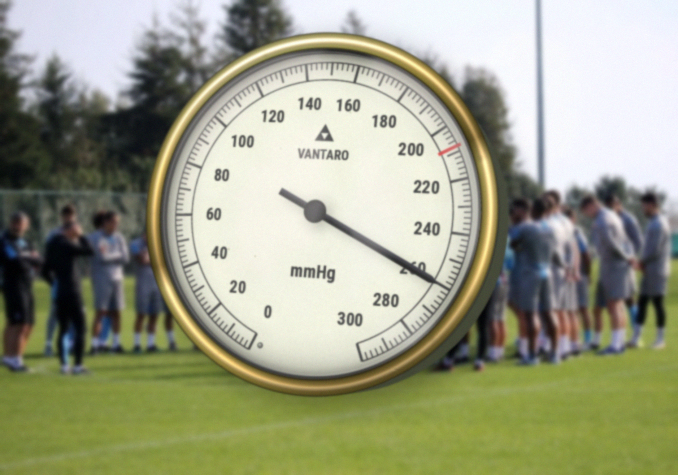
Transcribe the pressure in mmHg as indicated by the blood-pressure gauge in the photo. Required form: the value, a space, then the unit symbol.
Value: 260 mmHg
